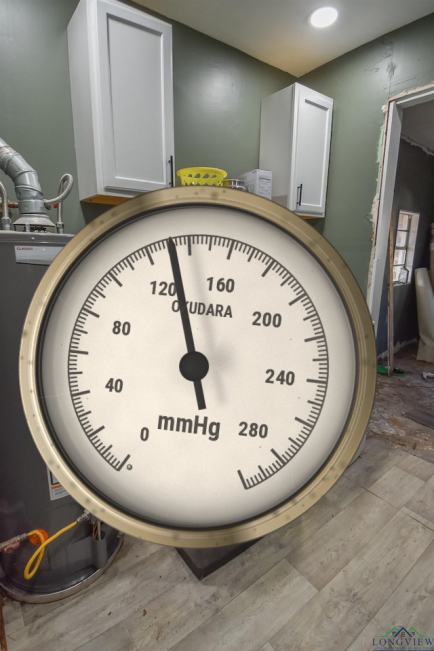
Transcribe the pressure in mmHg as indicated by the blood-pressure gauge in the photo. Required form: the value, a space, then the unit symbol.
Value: 132 mmHg
